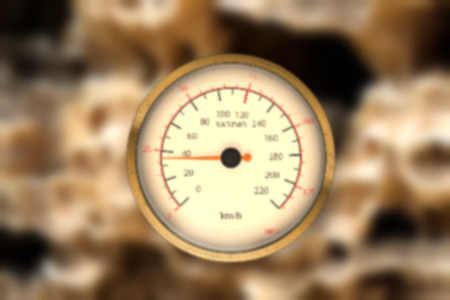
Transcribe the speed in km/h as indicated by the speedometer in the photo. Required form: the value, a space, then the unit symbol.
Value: 35 km/h
